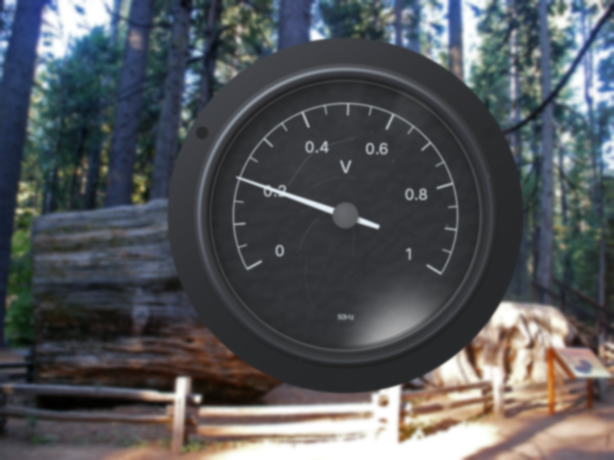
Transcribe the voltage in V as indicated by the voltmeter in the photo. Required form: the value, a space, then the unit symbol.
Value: 0.2 V
